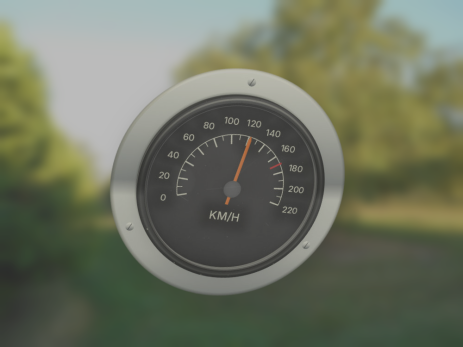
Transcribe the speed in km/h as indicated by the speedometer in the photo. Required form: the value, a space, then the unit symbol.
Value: 120 km/h
